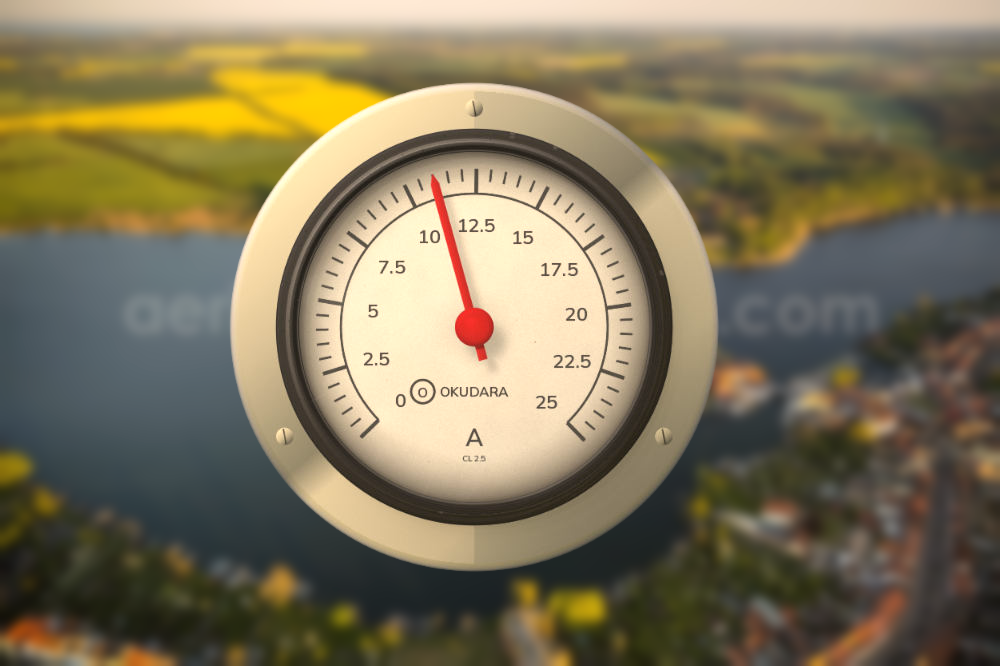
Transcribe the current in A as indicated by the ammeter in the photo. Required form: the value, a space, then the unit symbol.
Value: 11 A
